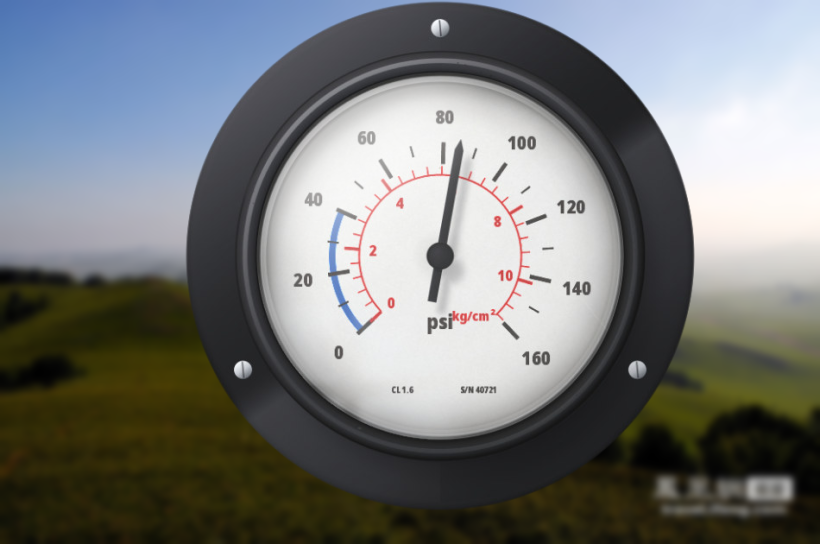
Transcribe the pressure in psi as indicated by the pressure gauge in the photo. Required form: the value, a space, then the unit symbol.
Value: 85 psi
